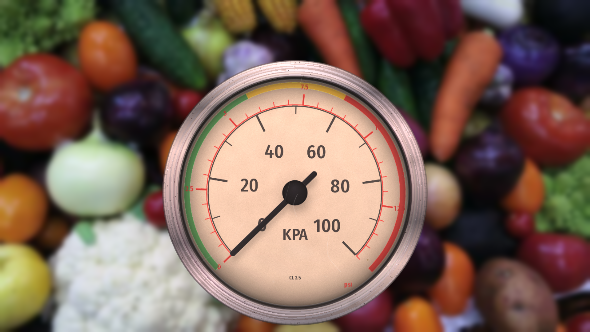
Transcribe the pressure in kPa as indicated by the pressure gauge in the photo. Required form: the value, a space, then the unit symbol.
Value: 0 kPa
